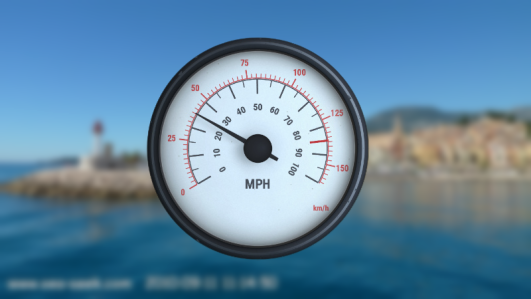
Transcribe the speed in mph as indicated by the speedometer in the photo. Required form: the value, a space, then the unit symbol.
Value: 25 mph
